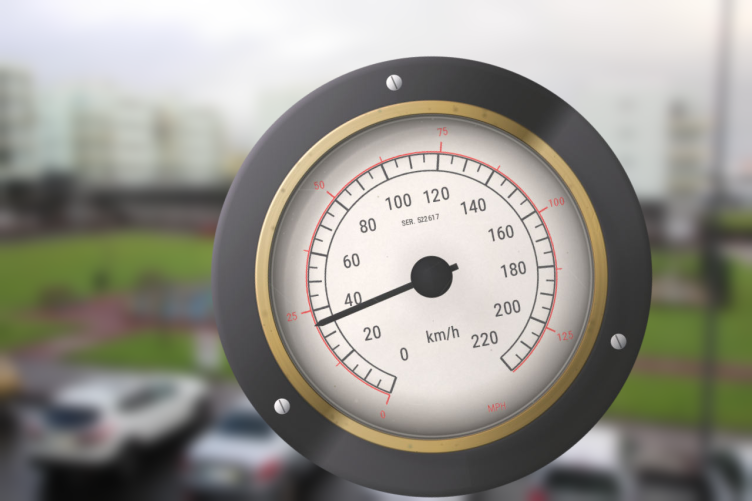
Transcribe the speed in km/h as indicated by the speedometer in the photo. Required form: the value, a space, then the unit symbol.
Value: 35 km/h
